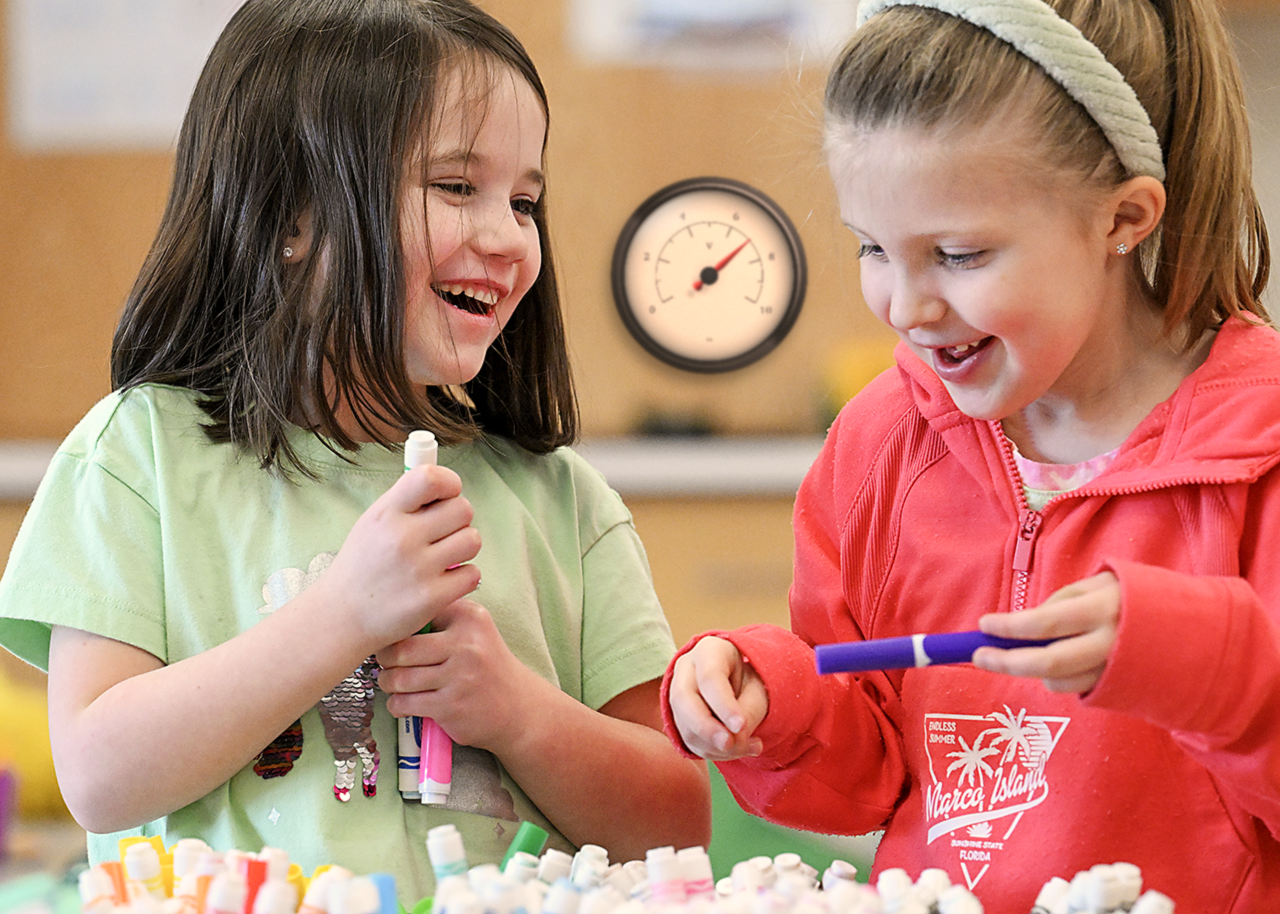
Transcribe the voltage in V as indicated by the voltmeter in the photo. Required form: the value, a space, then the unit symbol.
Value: 7 V
